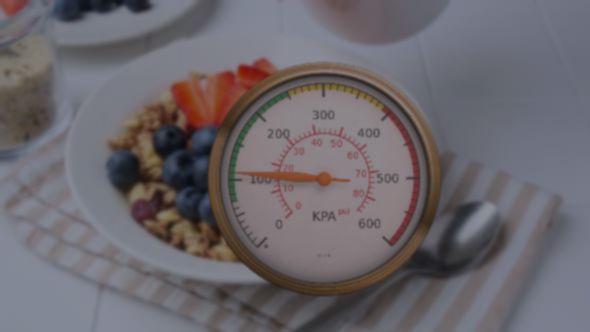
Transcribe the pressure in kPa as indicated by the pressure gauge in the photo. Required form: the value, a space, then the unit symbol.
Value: 110 kPa
